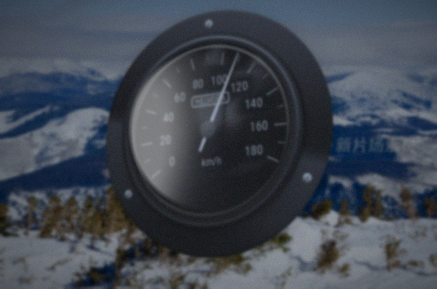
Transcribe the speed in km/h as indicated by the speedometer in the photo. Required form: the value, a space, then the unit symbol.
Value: 110 km/h
